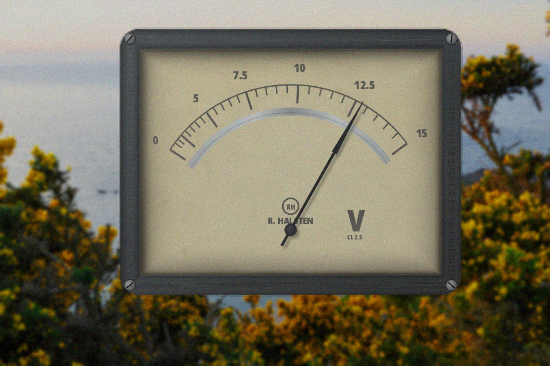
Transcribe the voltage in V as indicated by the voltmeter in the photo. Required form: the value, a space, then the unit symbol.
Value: 12.75 V
